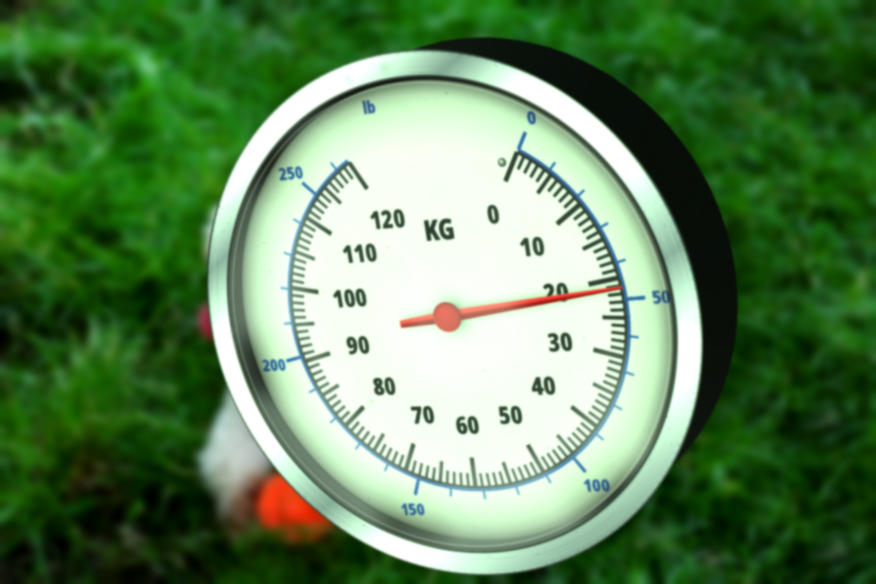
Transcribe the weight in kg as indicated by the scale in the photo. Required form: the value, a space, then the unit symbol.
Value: 21 kg
